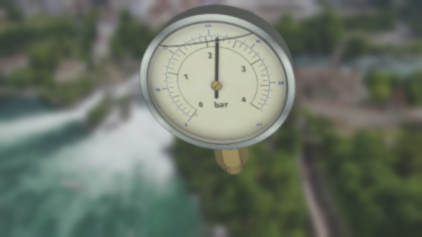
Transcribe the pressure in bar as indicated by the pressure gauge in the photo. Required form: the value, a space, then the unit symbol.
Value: 2.2 bar
